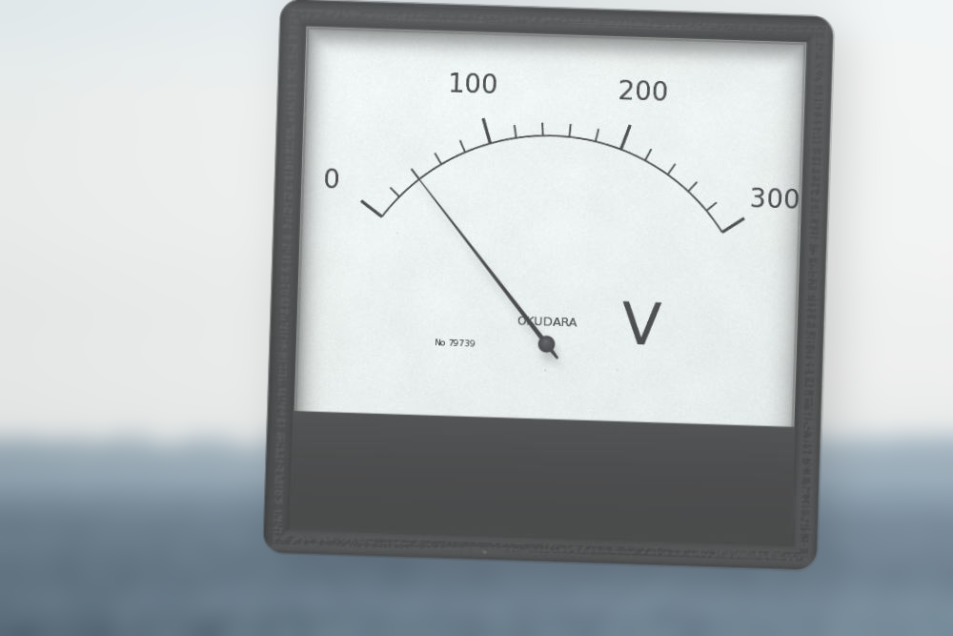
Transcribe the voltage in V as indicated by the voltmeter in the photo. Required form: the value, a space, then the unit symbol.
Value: 40 V
